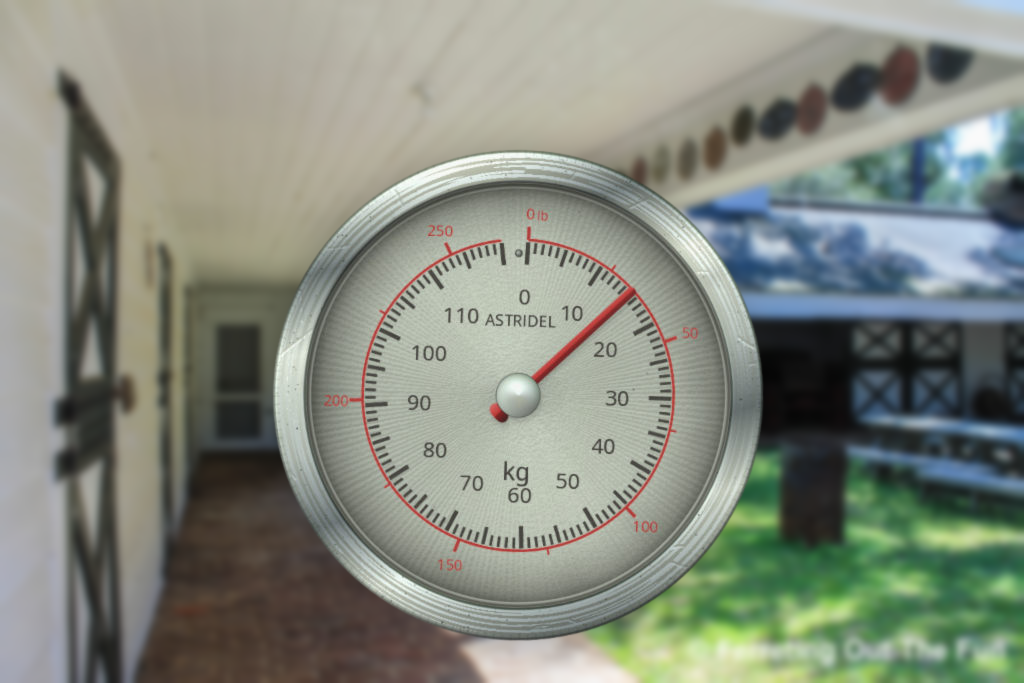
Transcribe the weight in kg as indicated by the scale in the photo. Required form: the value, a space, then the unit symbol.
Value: 15 kg
